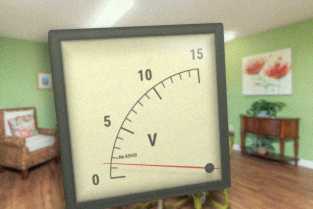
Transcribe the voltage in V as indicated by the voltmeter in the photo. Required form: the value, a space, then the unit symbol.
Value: 1.5 V
